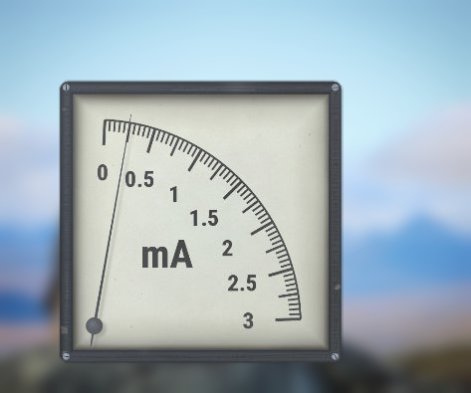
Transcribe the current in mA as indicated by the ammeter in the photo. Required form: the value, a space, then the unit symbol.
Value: 0.25 mA
